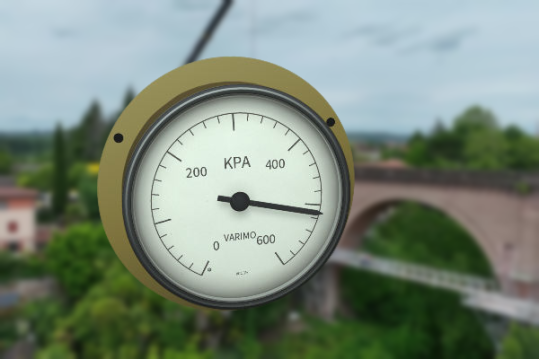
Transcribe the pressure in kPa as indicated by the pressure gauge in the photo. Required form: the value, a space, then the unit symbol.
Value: 510 kPa
